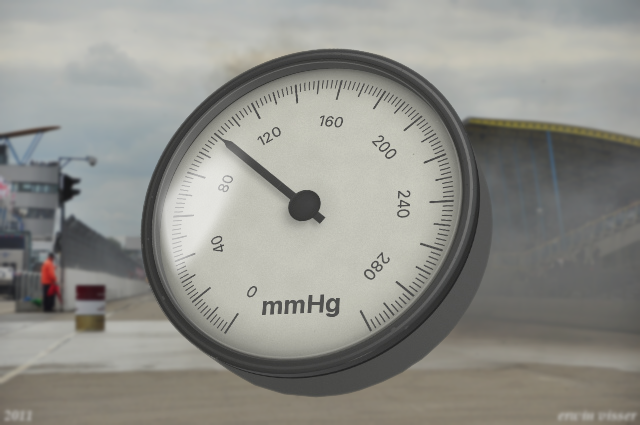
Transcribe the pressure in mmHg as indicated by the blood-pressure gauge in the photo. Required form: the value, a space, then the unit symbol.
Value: 100 mmHg
